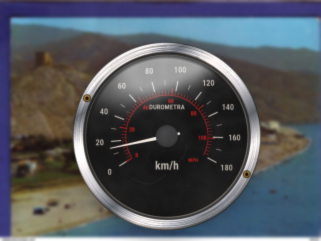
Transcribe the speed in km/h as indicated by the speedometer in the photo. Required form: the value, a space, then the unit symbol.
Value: 15 km/h
